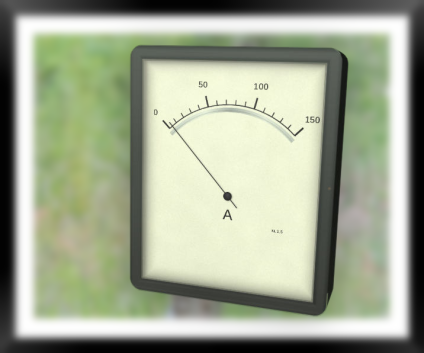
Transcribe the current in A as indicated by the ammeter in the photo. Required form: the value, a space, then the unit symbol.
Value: 5 A
